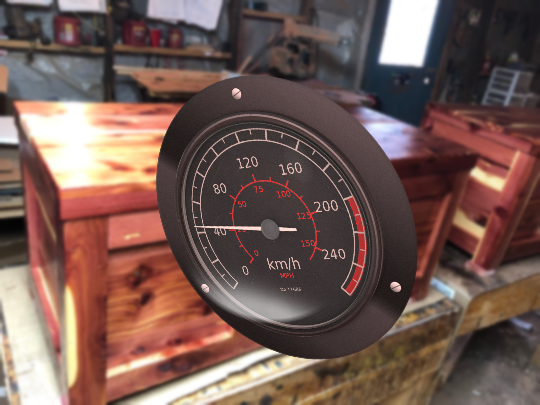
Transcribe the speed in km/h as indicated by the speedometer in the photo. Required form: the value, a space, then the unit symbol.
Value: 45 km/h
